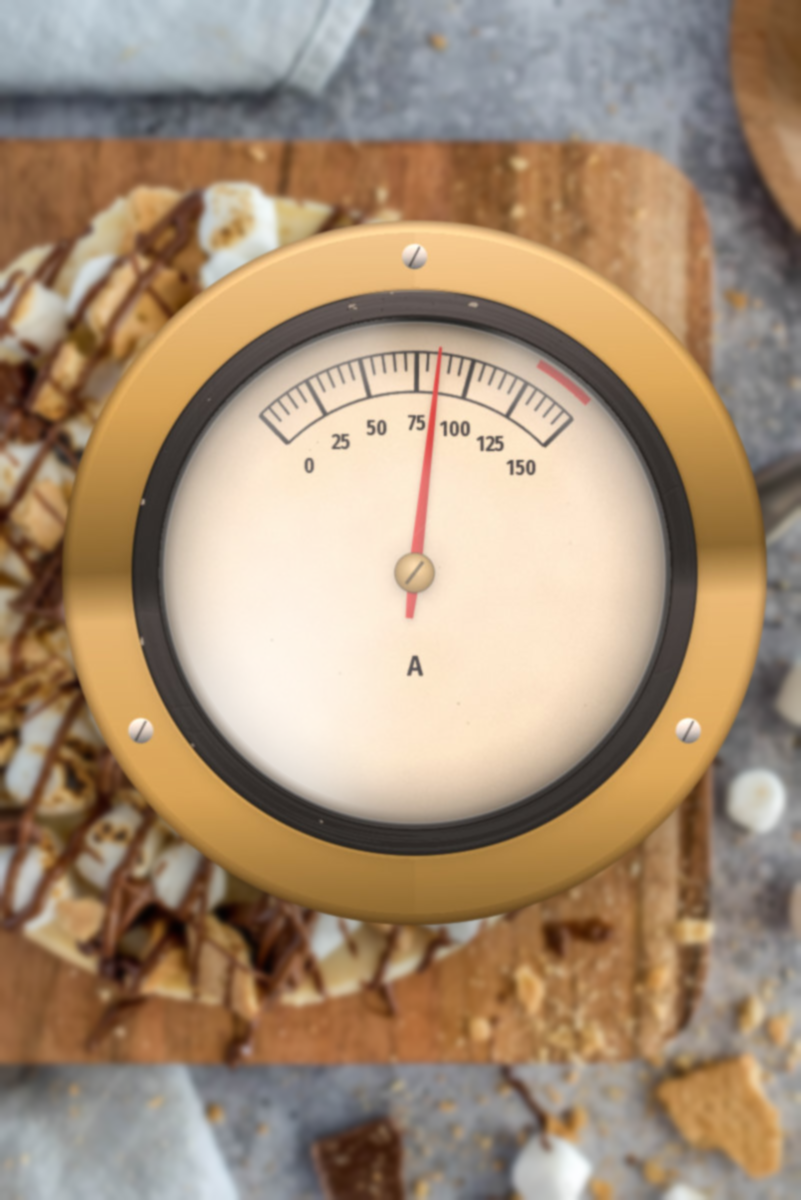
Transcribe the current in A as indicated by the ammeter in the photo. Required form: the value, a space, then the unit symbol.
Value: 85 A
